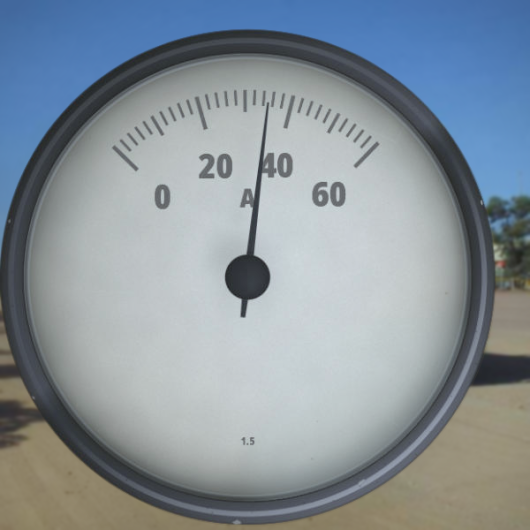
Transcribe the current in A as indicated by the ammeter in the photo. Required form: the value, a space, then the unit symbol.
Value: 35 A
